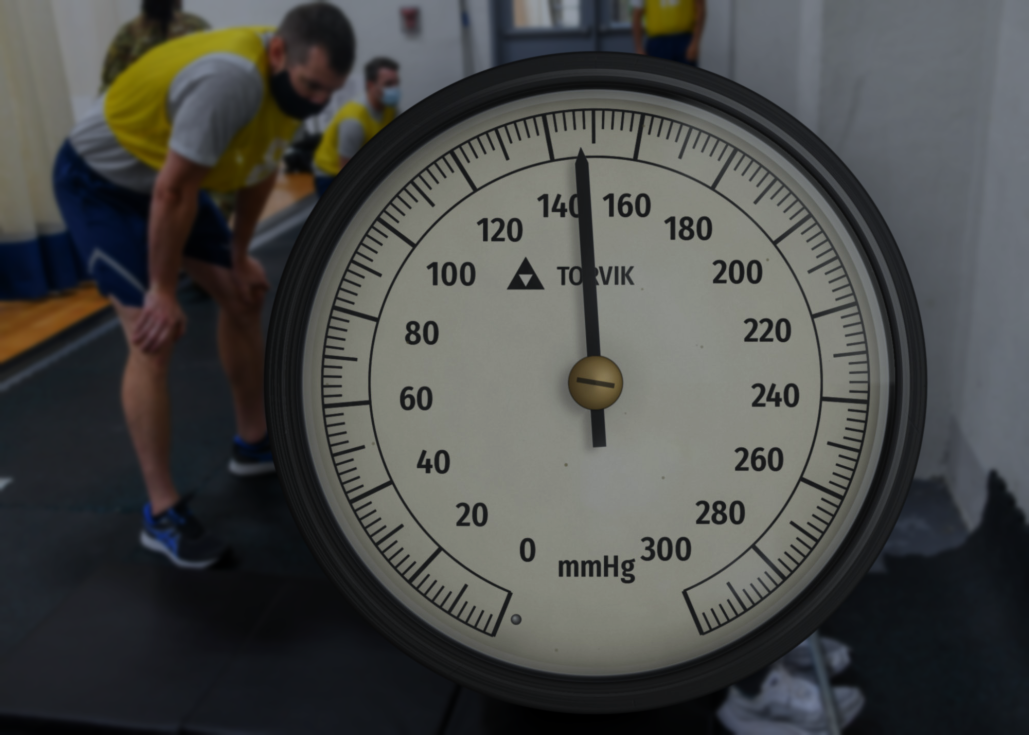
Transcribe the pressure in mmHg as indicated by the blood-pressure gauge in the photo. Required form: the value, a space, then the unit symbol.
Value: 147 mmHg
